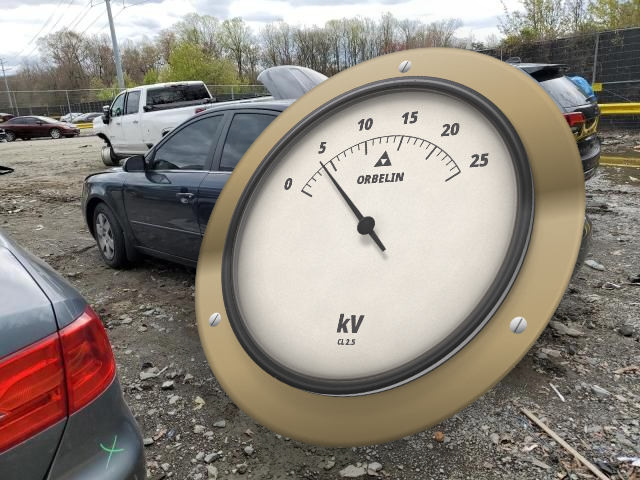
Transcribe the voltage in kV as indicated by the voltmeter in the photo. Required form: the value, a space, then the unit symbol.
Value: 4 kV
